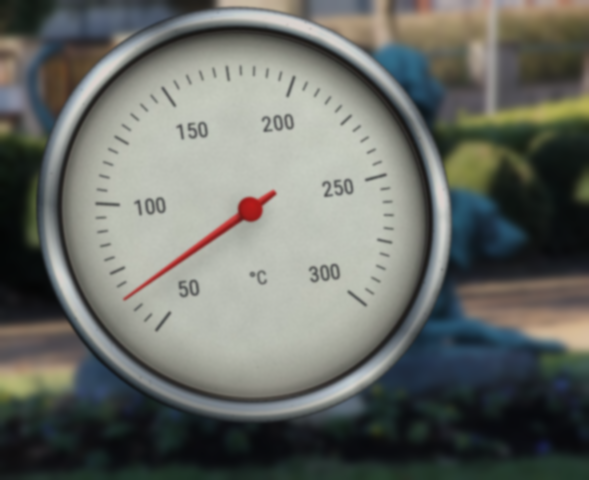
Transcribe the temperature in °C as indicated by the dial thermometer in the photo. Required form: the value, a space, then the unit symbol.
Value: 65 °C
